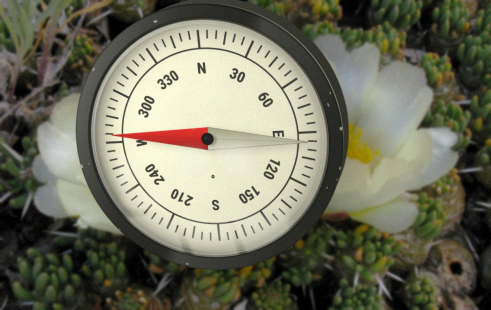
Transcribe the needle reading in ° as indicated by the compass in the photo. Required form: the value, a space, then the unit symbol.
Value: 275 °
